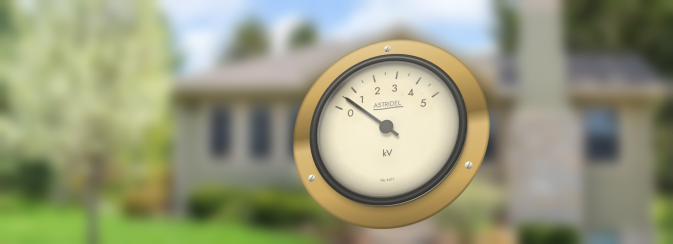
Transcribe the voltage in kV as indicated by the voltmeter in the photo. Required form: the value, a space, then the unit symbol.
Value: 0.5 kV
